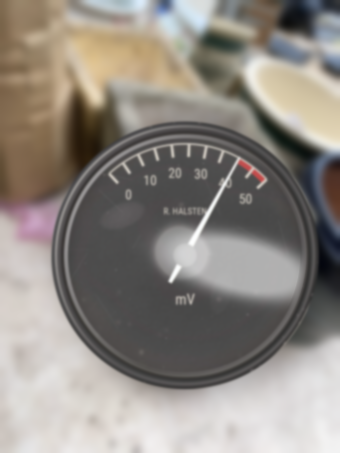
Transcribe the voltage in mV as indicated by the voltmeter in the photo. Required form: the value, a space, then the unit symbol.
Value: 40 mV
